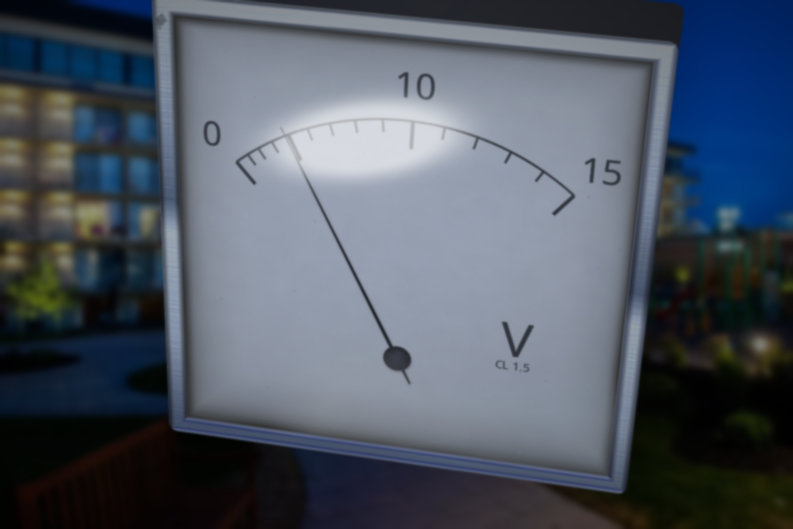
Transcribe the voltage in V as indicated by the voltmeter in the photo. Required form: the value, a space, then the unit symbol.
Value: 5 V
